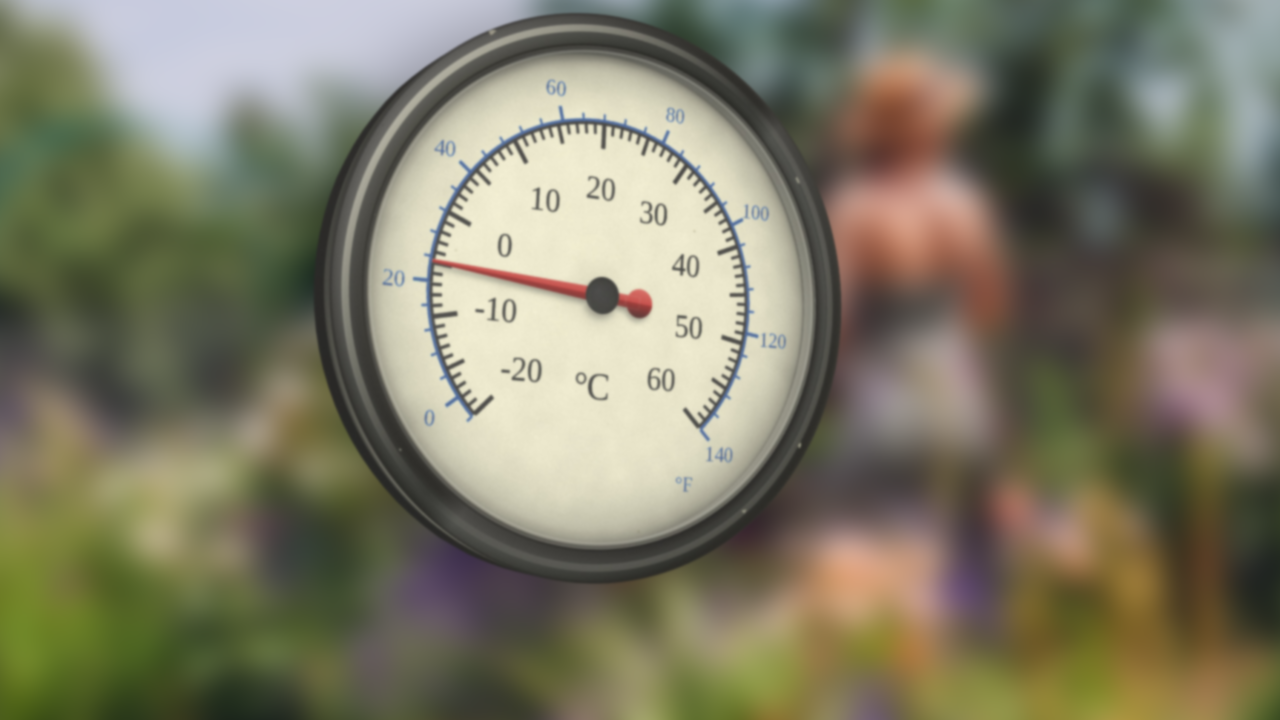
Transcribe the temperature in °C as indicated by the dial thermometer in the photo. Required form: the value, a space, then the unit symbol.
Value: -5 °C
